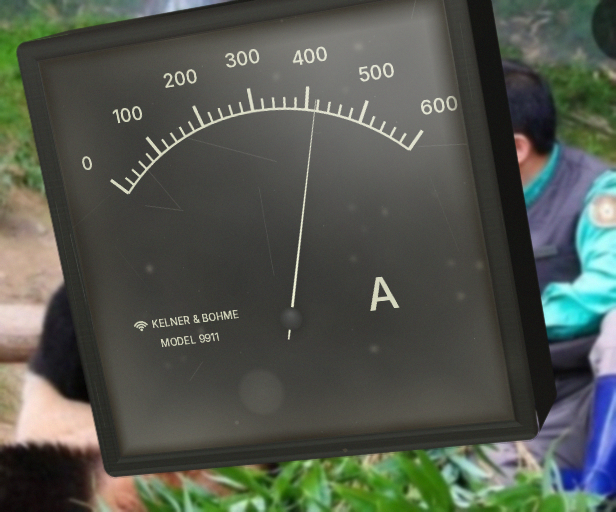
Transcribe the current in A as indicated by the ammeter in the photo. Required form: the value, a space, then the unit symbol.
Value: 420 A
